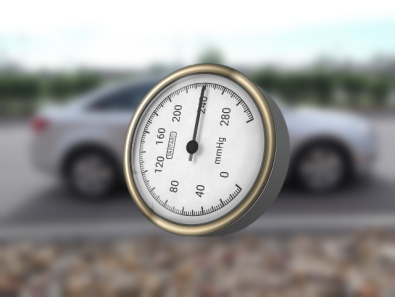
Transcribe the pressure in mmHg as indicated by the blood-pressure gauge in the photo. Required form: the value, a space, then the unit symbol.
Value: 240 mmHg
